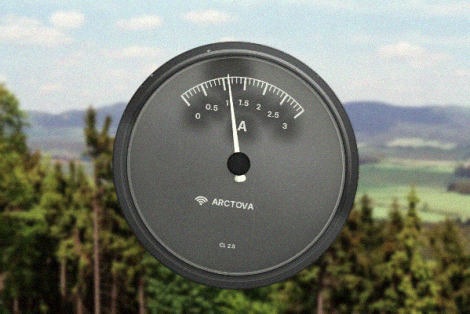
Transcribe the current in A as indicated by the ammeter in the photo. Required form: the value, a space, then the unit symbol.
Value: 1.1 A
